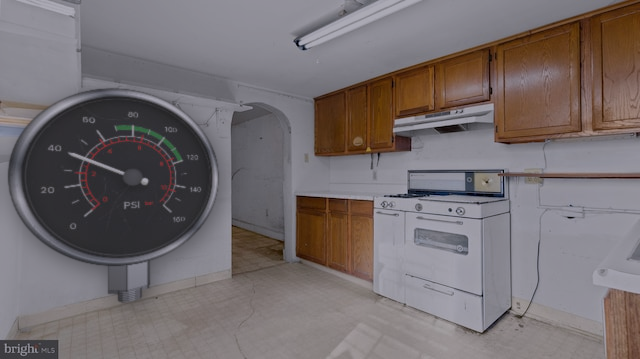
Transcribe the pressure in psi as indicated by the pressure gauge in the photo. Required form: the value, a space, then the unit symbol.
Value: 40 psi
